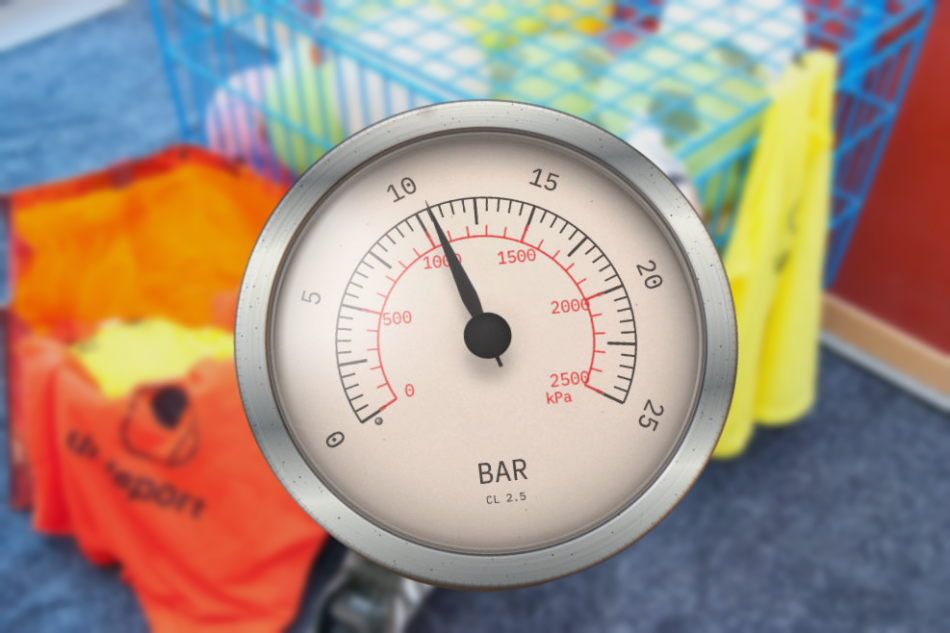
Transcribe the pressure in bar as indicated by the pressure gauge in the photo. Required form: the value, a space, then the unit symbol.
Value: 10.5 bar
